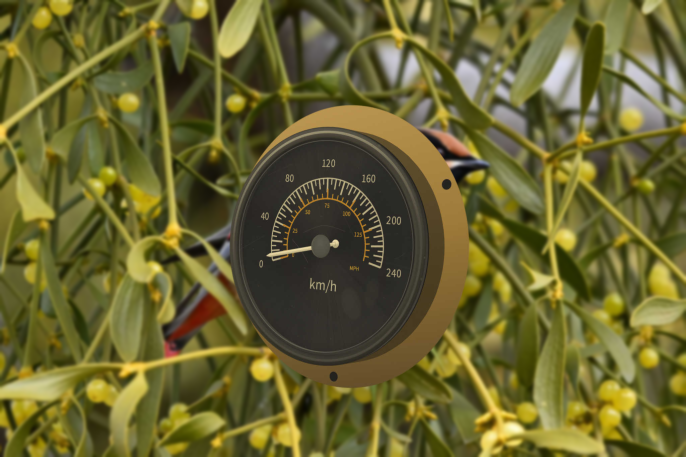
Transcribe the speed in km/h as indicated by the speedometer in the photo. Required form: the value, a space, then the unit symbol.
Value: 5 km/h
